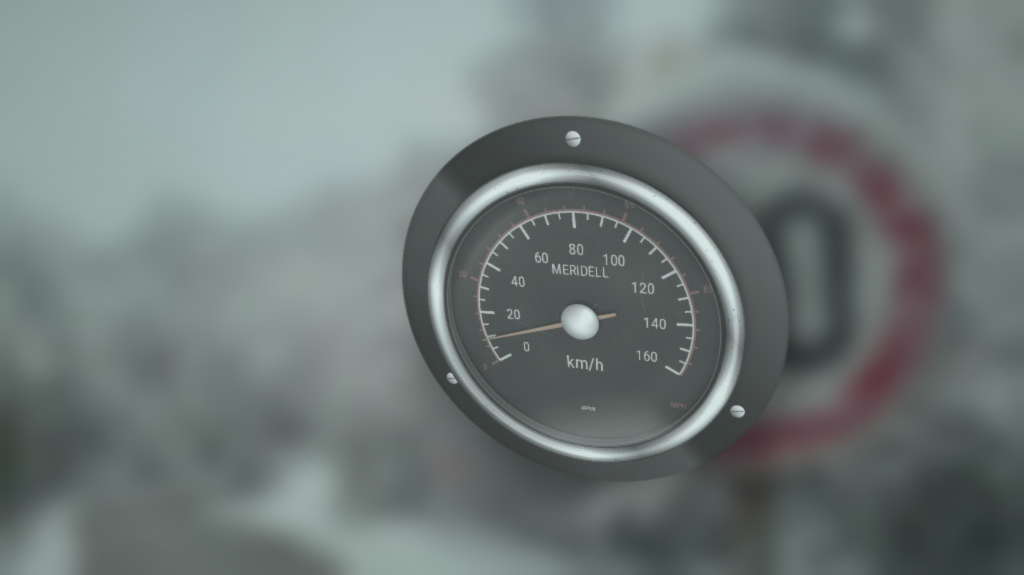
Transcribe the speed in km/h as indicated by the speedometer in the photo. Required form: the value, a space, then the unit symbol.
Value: 10 km/h
